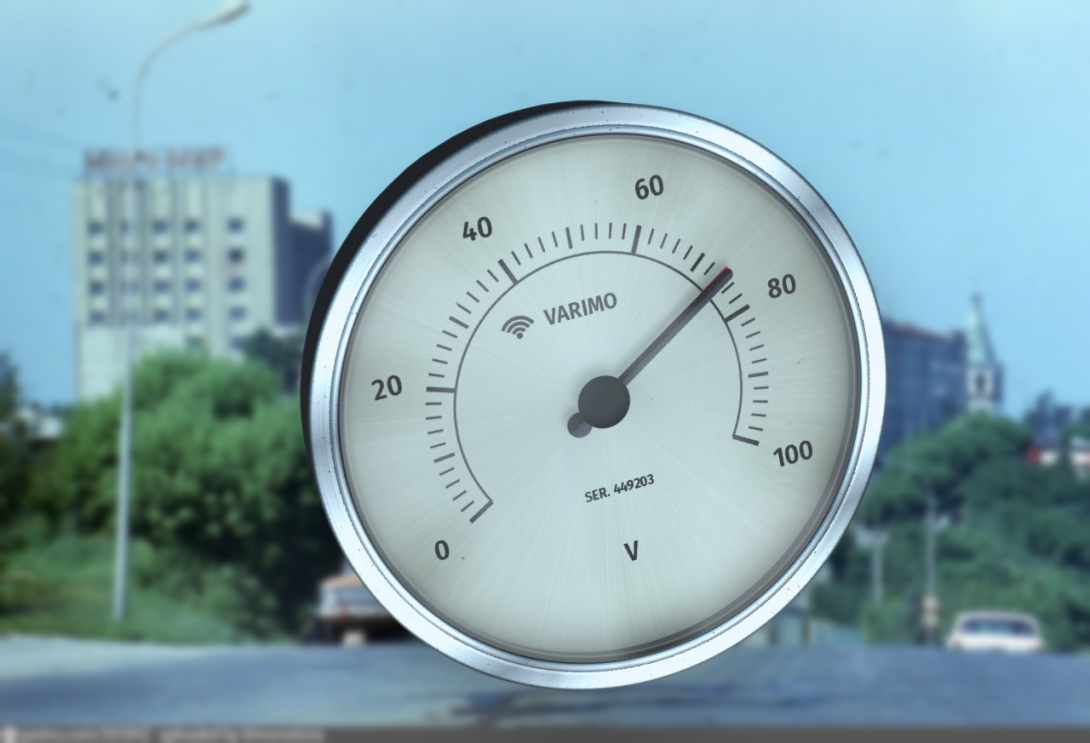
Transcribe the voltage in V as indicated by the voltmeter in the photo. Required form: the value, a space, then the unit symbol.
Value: 74 V
